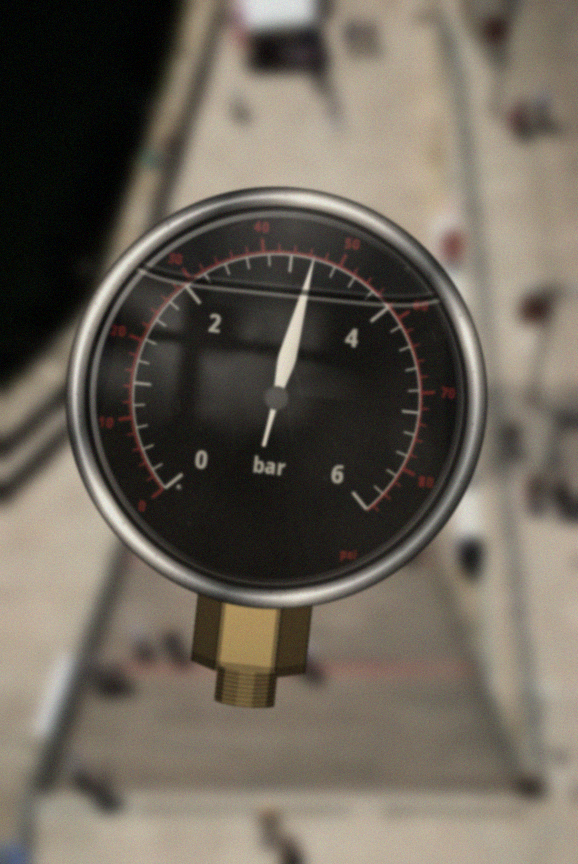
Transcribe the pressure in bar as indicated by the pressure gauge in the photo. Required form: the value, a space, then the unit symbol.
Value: 3.2 bar
